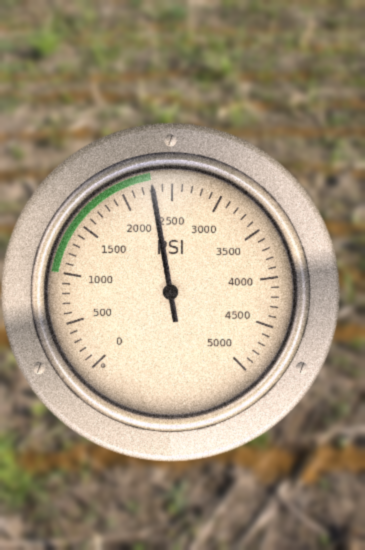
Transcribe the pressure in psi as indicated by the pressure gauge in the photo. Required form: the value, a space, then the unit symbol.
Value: 2300 psi
